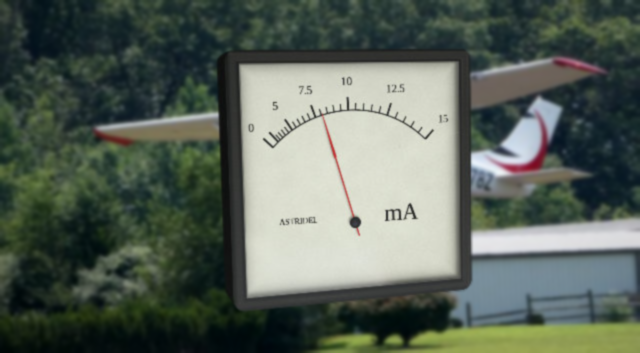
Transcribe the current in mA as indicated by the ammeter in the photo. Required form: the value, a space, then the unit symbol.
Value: 8 mA
